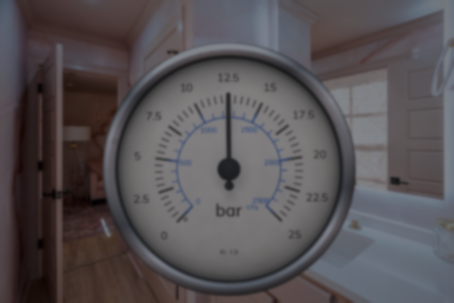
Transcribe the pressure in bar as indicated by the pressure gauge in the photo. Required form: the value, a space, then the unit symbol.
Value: 12.5 bar
